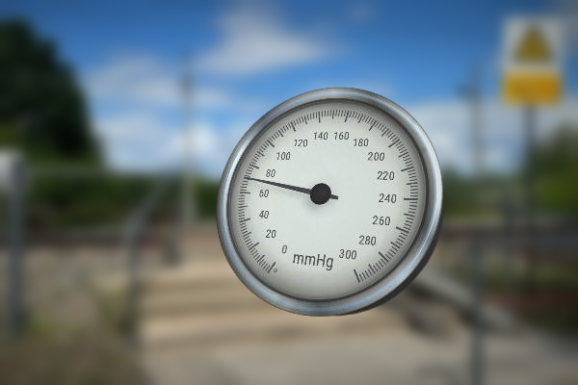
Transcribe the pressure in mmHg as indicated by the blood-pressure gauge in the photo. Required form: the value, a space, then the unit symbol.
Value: 70 mmHg
